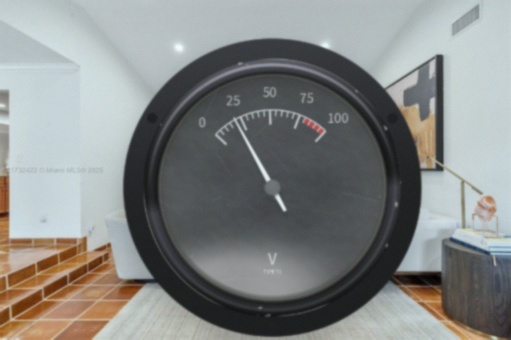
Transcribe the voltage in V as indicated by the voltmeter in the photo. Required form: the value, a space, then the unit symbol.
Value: 20 V
